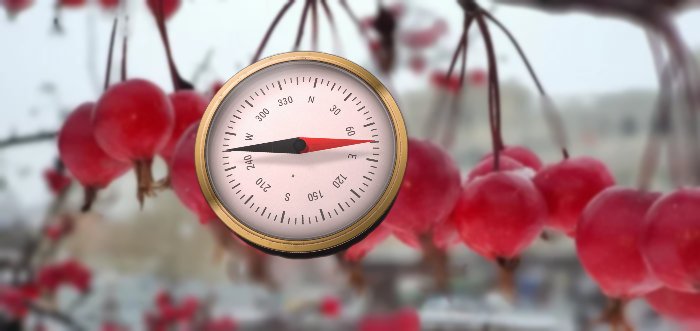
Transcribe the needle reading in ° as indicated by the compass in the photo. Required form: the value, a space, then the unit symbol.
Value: 75 °
